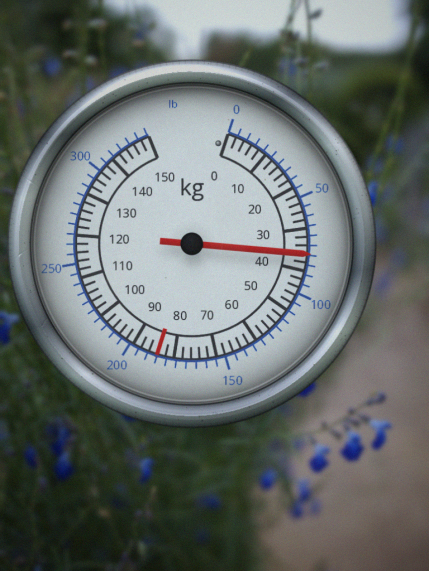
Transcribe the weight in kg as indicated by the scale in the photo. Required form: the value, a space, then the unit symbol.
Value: 36 kg
